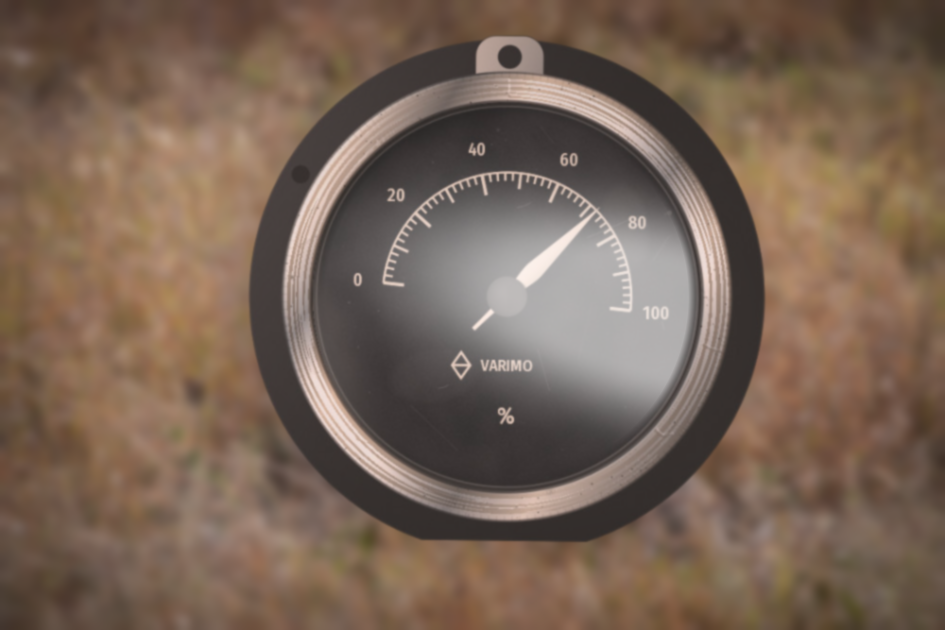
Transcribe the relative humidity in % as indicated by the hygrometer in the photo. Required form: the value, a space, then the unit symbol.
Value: 72 %
